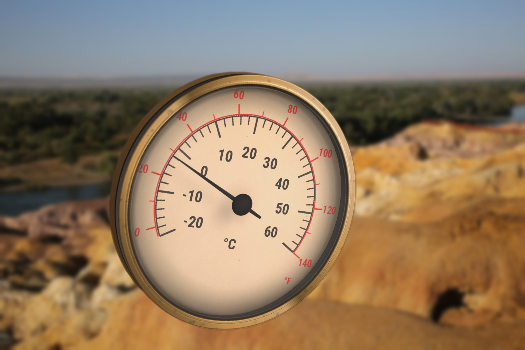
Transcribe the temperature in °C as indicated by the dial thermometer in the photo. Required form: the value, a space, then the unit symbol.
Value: -2 °C
